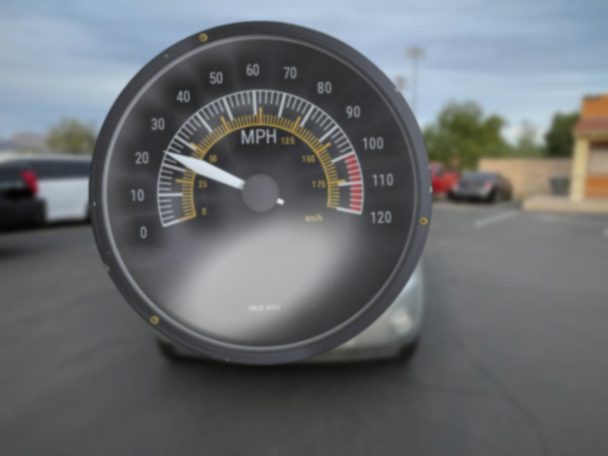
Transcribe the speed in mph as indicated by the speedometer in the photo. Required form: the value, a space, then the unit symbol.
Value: 24 mph
